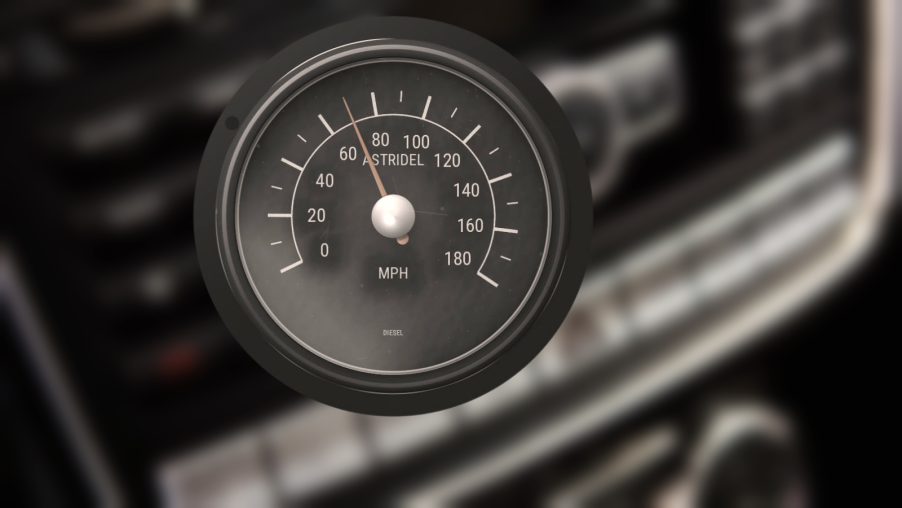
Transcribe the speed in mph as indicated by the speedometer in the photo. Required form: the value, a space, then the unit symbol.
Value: 70 mph
